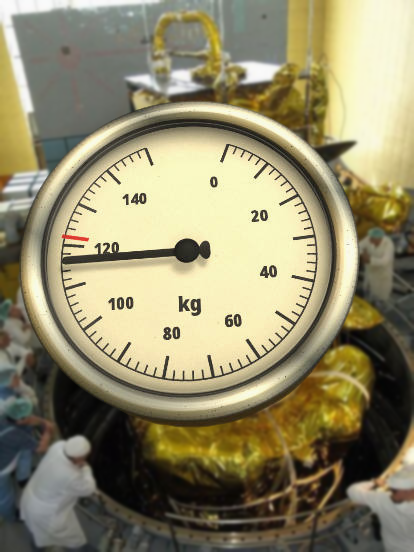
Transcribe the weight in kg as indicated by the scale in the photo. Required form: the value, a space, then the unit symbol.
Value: 116 kg
